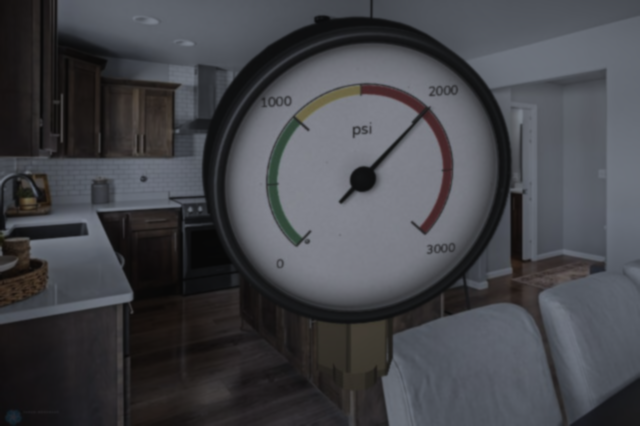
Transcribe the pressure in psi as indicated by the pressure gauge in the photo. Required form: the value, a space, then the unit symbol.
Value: 2000 psi
